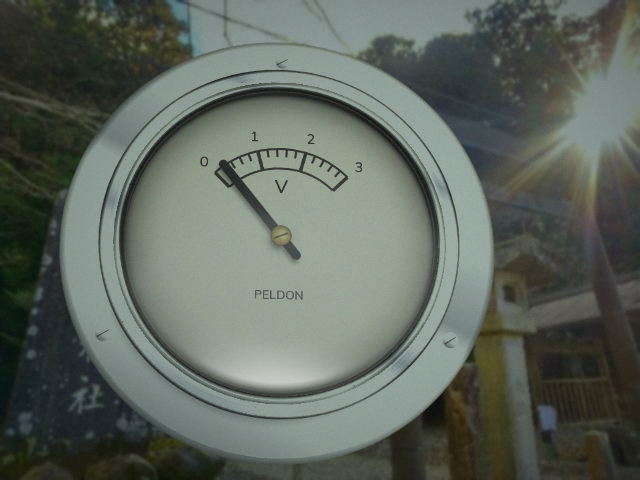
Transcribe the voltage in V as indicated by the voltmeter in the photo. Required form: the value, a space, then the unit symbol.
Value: 0.2 V
